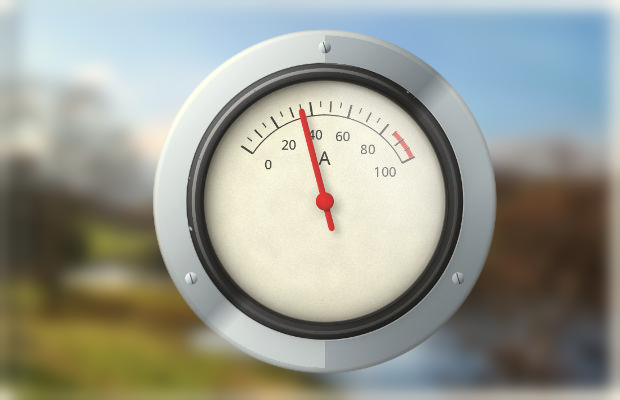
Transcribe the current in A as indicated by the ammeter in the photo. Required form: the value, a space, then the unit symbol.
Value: 35 A
